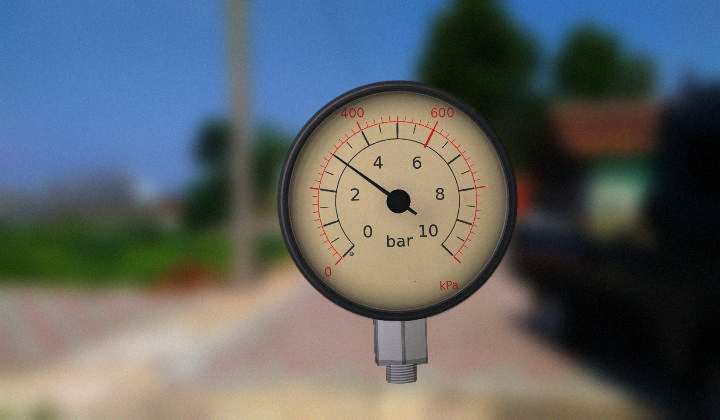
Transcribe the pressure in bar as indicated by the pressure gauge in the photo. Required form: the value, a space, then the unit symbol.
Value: 3 bar
